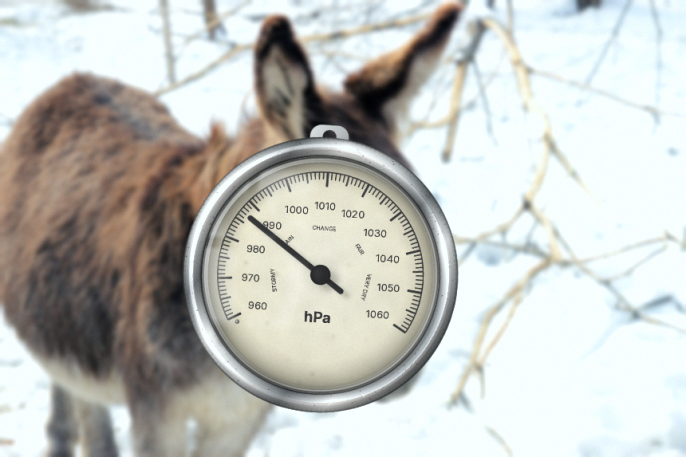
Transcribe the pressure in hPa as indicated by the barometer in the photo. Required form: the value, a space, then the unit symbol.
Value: 987 hPa
